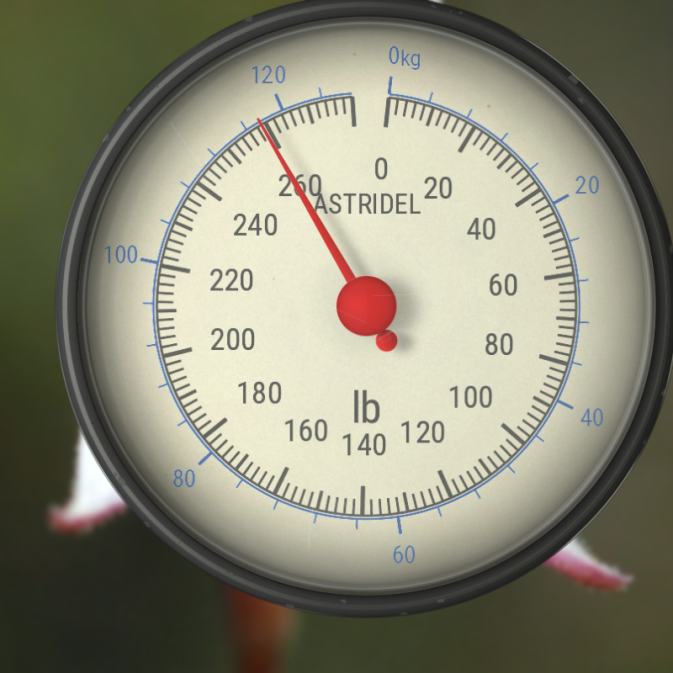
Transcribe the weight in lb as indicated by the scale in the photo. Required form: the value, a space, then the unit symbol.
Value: 259 lb
